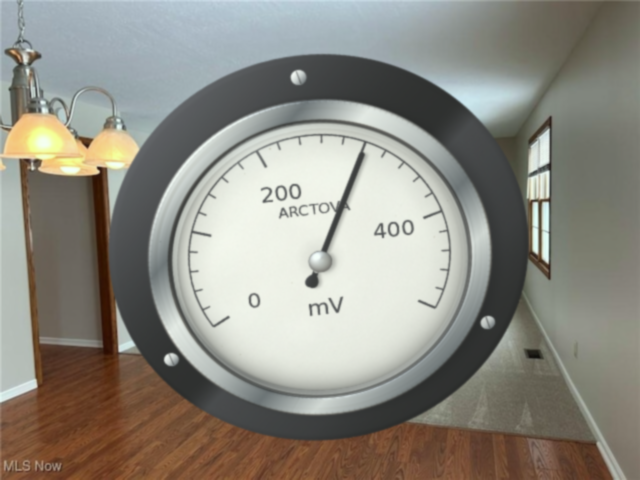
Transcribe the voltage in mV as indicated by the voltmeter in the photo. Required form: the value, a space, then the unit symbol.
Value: 300 mV
